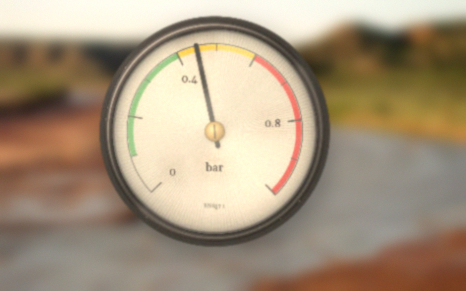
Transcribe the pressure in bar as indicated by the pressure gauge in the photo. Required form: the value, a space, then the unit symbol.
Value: 0.45 bar
